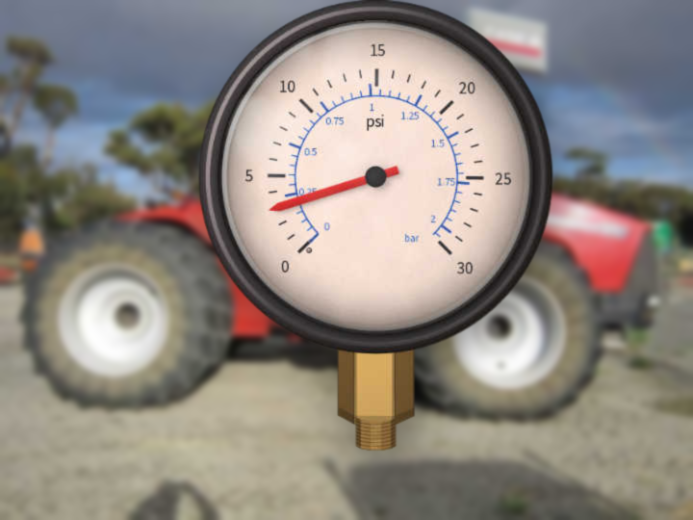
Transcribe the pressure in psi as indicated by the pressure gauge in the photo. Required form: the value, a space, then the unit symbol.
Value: 3 psi
